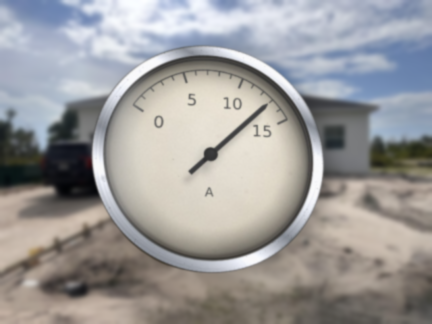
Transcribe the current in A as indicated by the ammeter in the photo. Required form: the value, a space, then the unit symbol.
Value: 13 A
